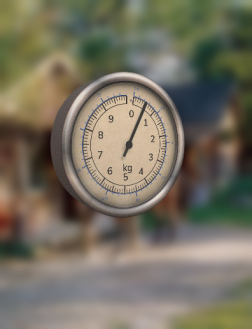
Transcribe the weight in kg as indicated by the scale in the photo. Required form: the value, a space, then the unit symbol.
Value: 0.5 kg
